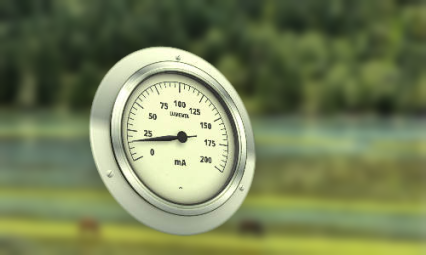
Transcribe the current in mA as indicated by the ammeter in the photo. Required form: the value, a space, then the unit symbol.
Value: 15 mA
